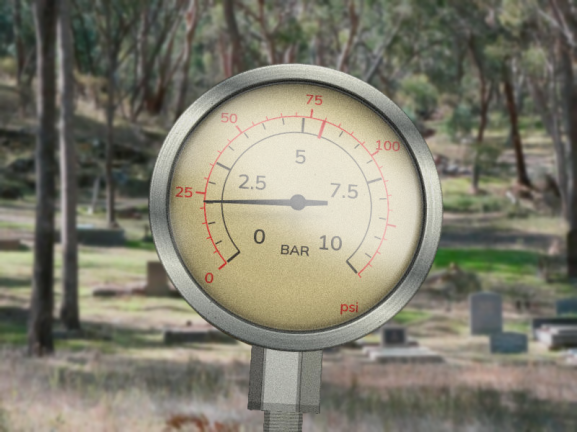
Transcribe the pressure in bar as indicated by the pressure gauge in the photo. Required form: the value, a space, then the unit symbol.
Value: 1.5 bar
